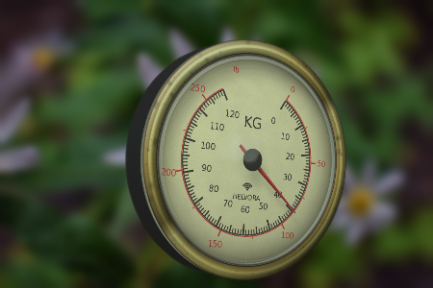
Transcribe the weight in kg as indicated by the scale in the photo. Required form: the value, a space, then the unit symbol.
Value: 40 kg
